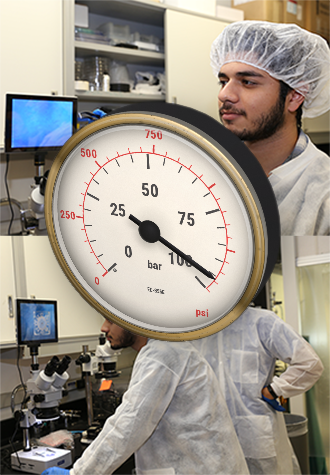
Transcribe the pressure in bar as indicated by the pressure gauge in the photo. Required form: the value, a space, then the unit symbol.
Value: 95 bar
